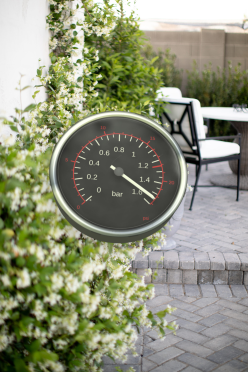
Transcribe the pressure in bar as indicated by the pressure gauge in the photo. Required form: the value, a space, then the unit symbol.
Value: 1.55 bar
